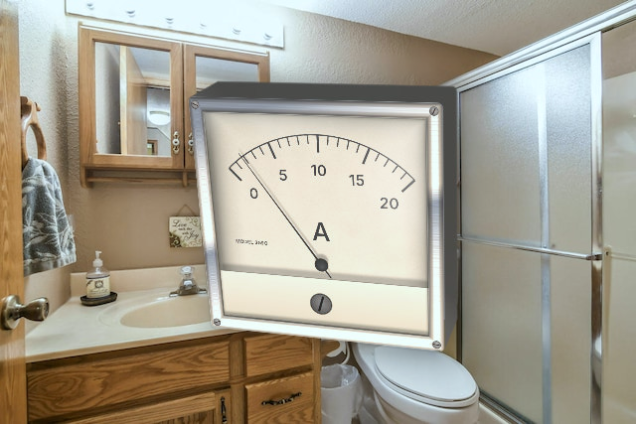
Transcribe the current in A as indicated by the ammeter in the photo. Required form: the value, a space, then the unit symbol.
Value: 2 A
